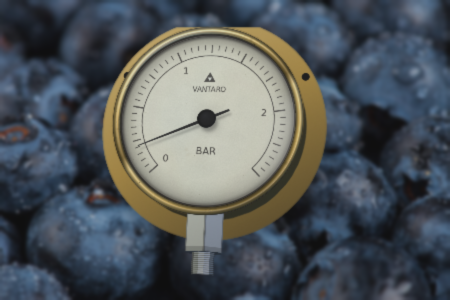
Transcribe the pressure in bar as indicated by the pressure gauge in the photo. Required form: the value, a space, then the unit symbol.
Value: 0.2 bar
